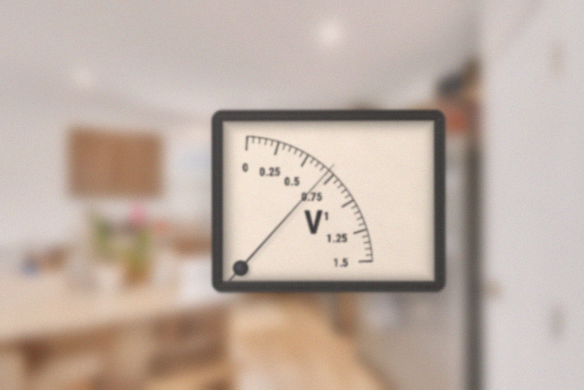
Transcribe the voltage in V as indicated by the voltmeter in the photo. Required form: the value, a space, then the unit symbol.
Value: 0.7 V
